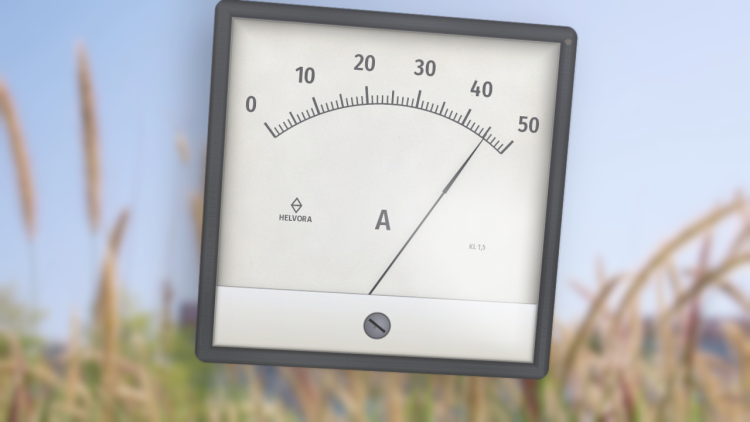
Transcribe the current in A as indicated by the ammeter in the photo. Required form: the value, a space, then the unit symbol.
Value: 45 A
